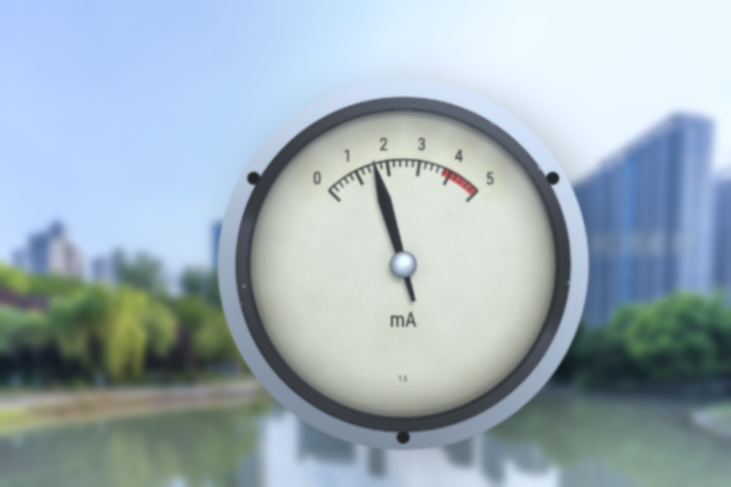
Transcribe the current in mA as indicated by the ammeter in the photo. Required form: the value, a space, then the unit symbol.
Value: 1.6 mA
